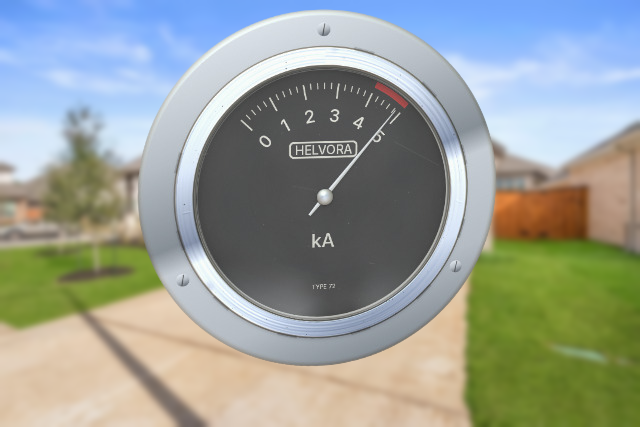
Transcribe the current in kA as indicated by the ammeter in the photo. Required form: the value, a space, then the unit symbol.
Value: 4.8 kA
